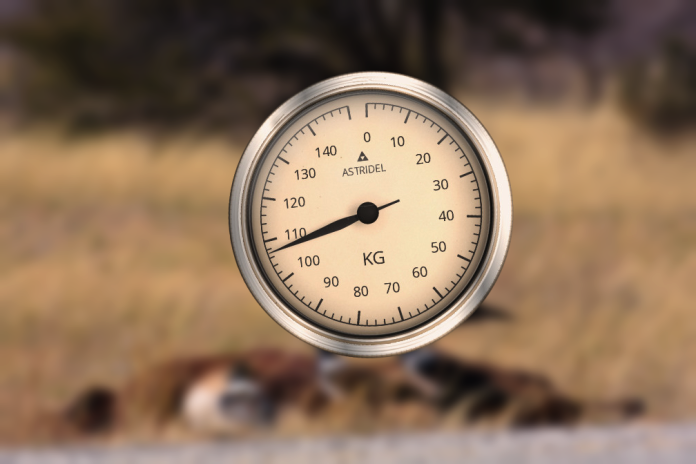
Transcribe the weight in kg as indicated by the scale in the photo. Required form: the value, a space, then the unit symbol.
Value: 107 kg
